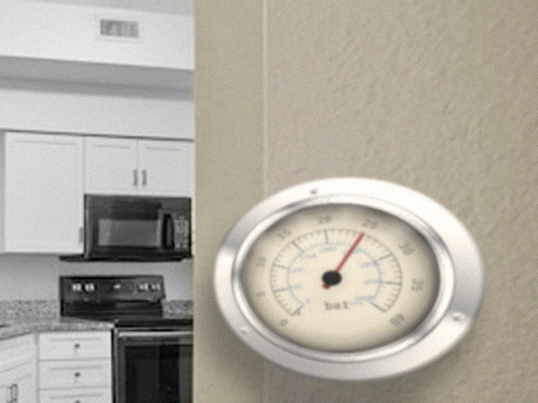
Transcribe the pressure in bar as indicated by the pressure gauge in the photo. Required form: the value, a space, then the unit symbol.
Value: 25 bar
